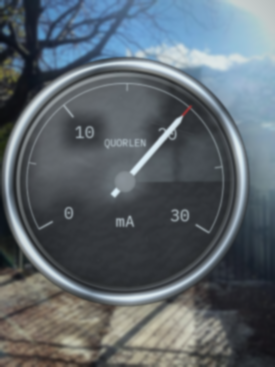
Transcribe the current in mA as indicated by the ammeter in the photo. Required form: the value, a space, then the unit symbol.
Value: 20 mA
